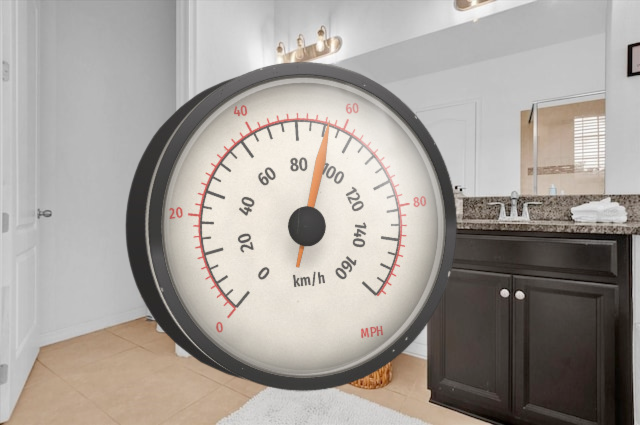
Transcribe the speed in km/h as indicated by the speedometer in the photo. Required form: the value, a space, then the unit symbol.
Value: 90 km/h
